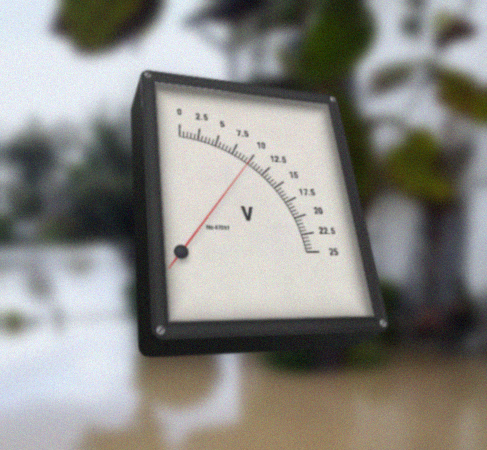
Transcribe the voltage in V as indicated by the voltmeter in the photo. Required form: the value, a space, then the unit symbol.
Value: 10 V
